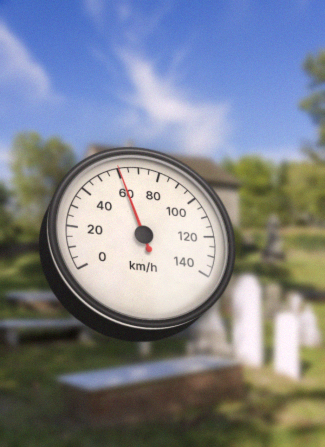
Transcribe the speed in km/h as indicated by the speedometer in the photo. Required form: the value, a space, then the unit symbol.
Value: 60 km/h
